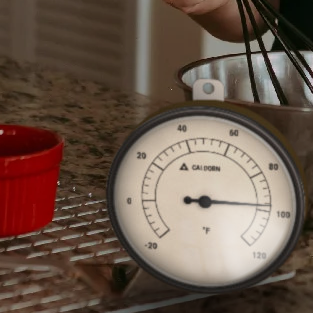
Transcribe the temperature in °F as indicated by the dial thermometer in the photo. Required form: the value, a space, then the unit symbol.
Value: 96 °F
